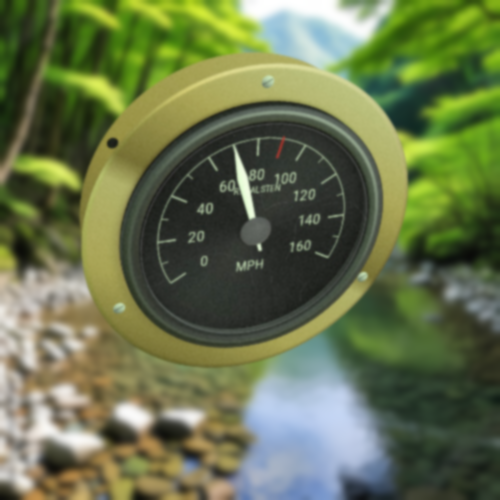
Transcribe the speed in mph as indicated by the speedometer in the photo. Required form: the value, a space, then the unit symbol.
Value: 70 mph
